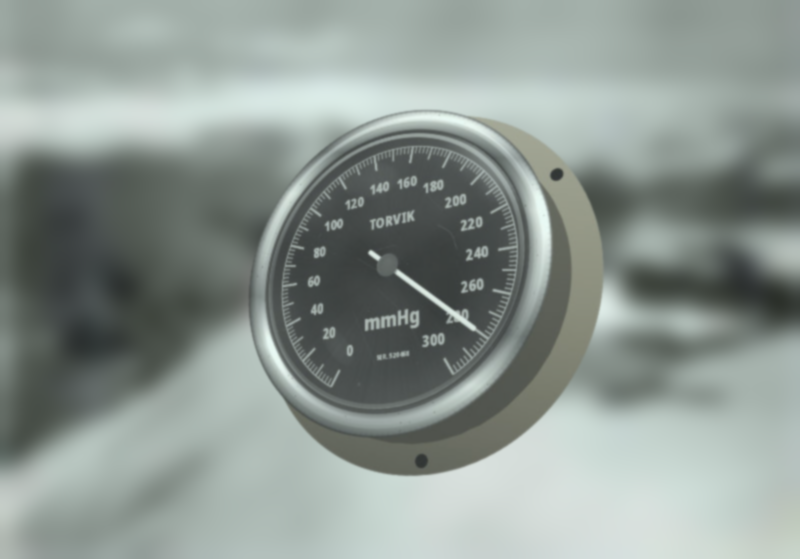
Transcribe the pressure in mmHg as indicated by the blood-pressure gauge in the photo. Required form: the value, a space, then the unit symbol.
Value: 280 mmHg
